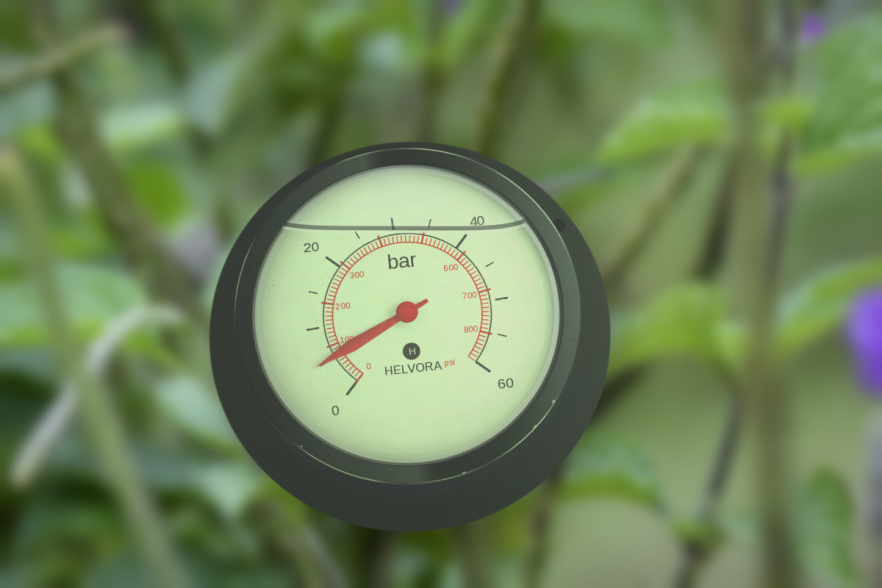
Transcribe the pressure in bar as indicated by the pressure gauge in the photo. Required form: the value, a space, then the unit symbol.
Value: 5 bar
